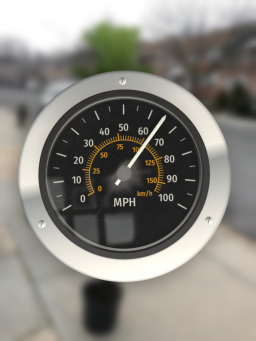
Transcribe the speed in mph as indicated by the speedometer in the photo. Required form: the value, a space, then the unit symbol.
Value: 65 mph
